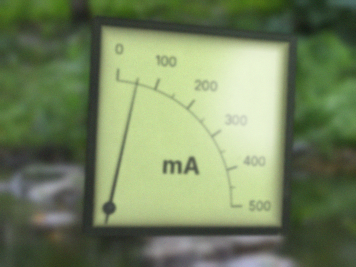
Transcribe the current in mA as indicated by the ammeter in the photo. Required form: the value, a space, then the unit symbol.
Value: 50 mA
